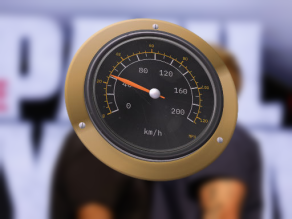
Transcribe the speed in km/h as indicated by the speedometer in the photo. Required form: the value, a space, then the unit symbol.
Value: 40 km/h
